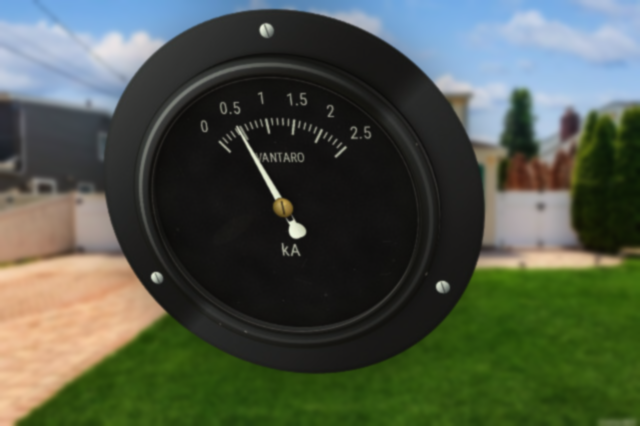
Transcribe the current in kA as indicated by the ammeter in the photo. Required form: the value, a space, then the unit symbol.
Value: 0.5 kA
